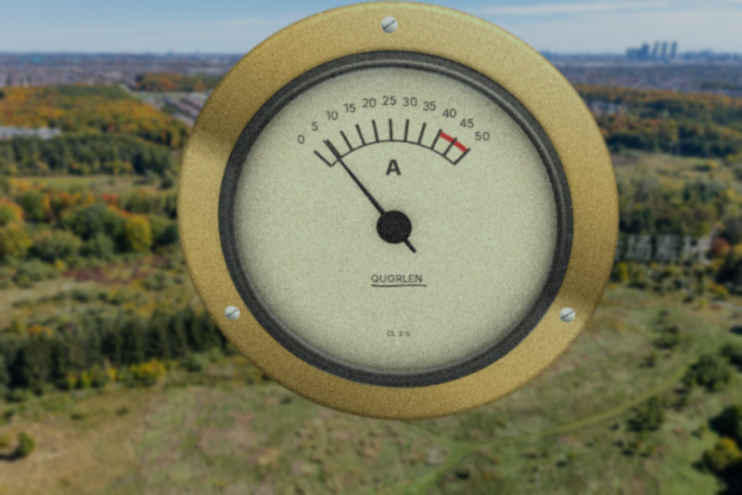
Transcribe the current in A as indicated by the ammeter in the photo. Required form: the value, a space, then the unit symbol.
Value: 5 A
